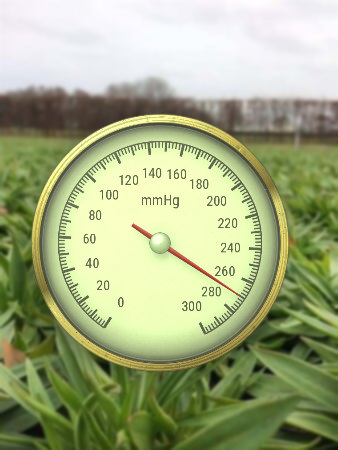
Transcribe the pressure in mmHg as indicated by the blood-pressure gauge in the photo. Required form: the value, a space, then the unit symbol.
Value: 270 mmHg
